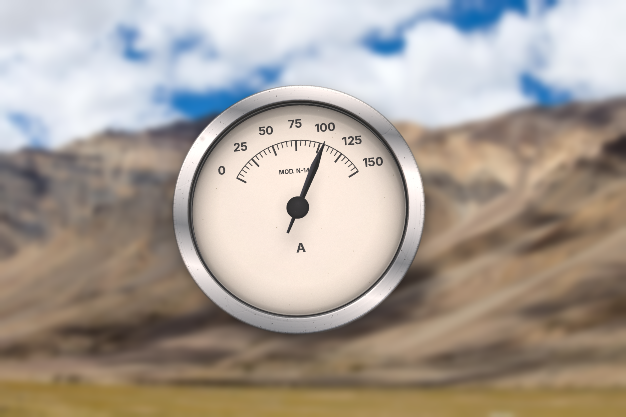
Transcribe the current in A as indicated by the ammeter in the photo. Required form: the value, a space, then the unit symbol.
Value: 105 A
